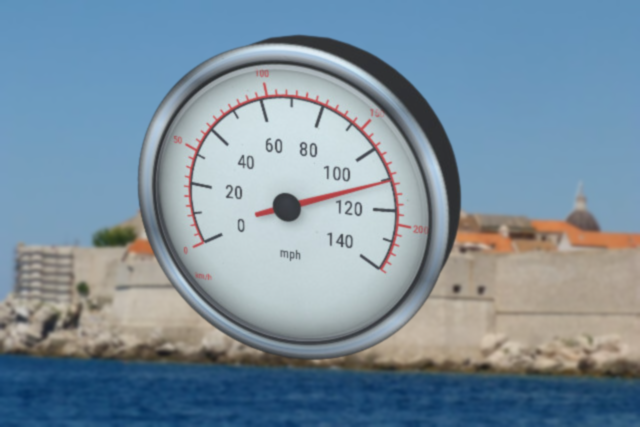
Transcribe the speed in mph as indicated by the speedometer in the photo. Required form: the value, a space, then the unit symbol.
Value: 110 mph
